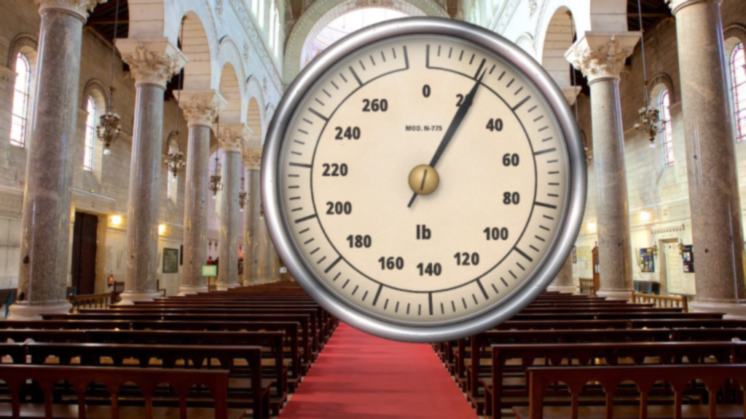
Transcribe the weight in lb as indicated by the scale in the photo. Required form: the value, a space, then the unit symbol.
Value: 22 lb
